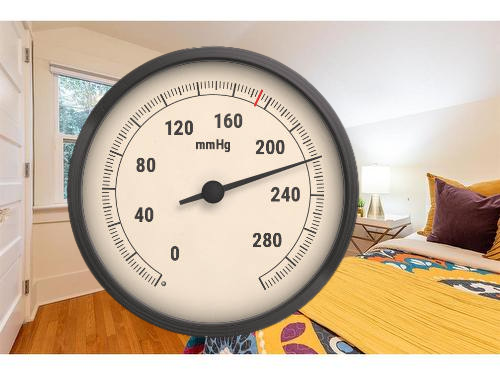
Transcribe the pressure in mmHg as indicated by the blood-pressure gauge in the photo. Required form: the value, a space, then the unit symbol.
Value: 220 mmHg
